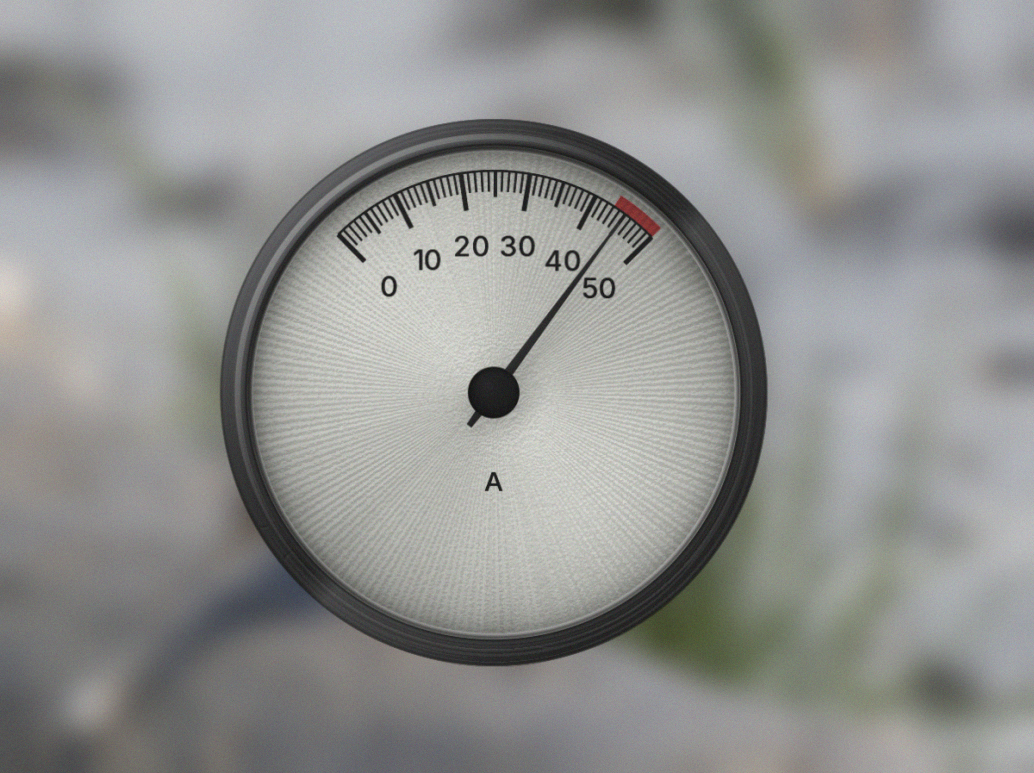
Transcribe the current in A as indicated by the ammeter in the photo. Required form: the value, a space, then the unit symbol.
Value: 45 A
